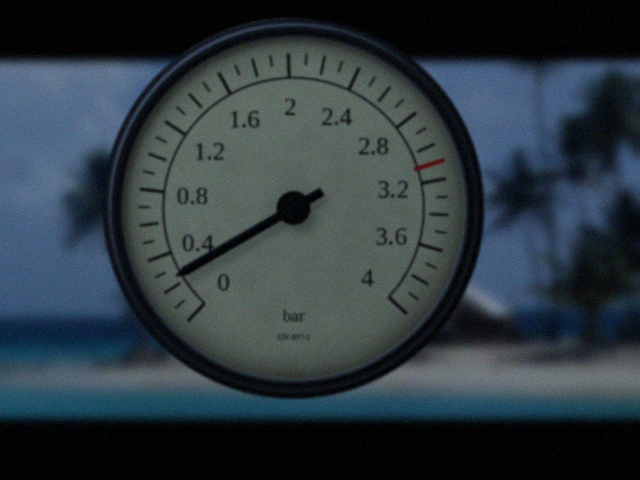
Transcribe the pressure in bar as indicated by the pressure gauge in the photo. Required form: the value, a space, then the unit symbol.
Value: 0.25 bar
